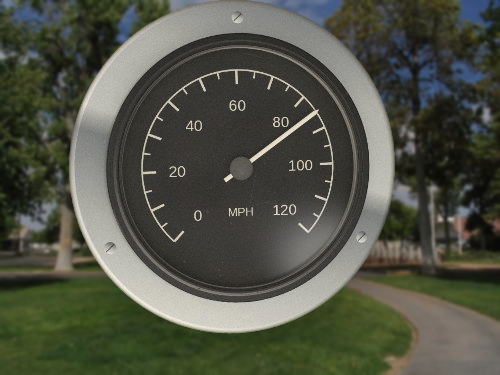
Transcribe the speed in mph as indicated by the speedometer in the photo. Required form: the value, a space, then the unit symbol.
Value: 85 mph
